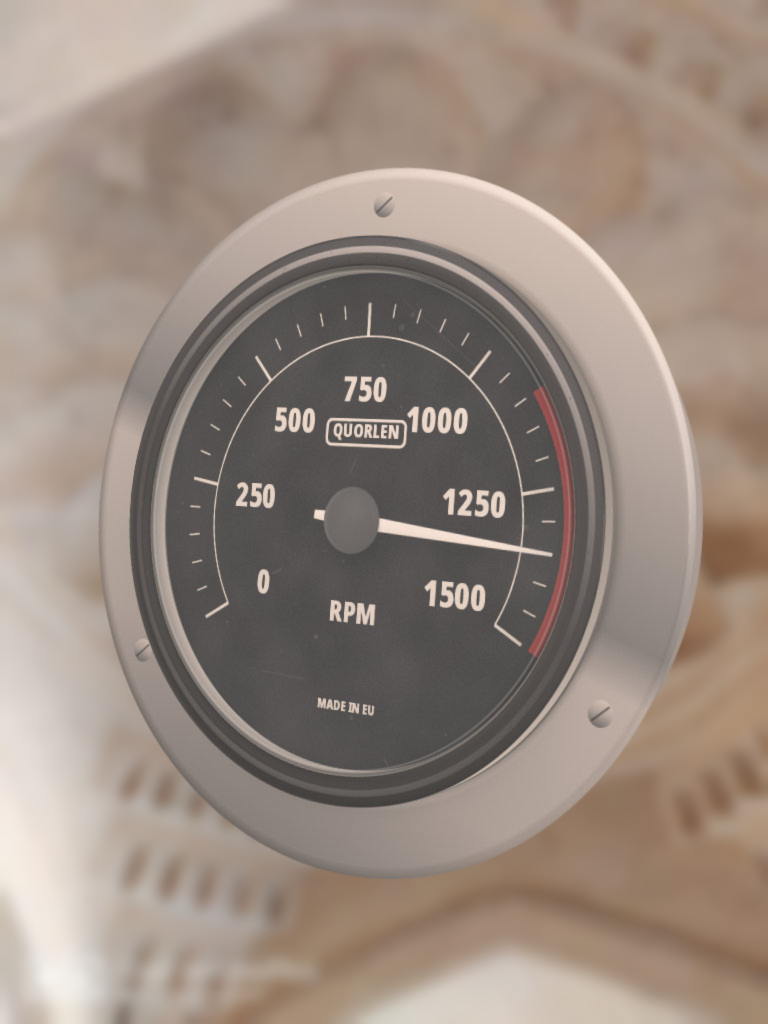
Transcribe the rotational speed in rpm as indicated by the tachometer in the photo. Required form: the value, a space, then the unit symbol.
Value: 1350 rpm
